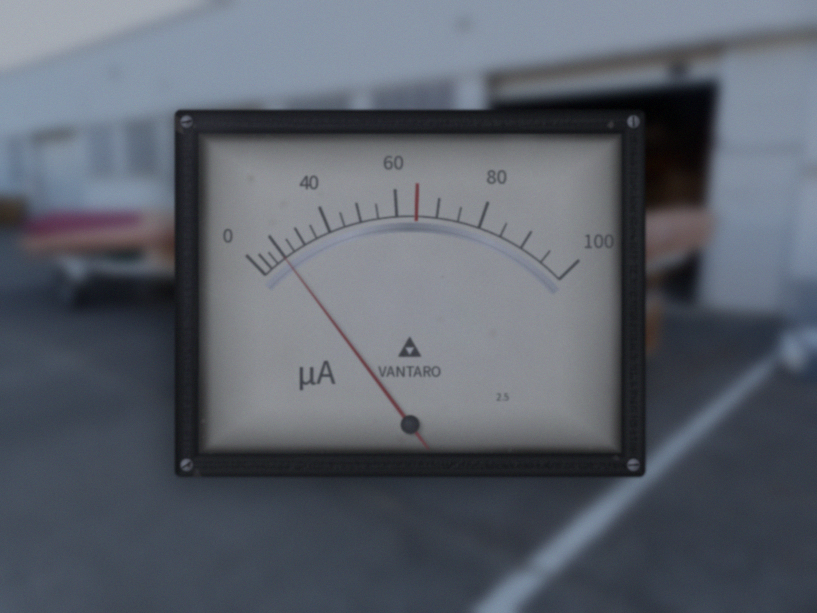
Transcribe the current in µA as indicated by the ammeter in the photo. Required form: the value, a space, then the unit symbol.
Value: 20 µA
